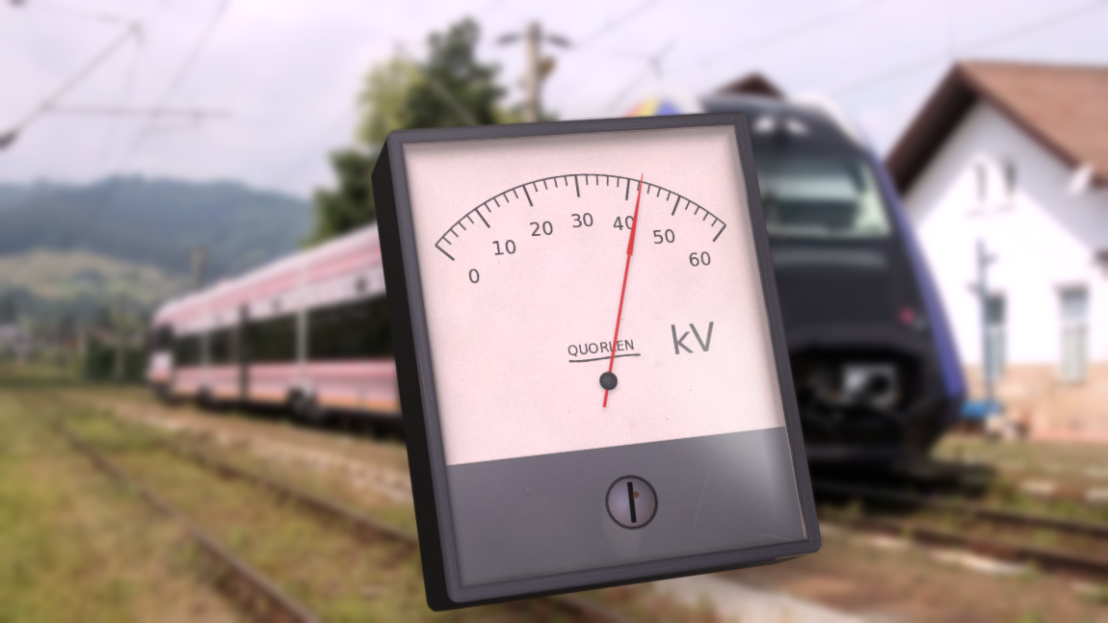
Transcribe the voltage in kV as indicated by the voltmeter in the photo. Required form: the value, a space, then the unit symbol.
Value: 42 kV
